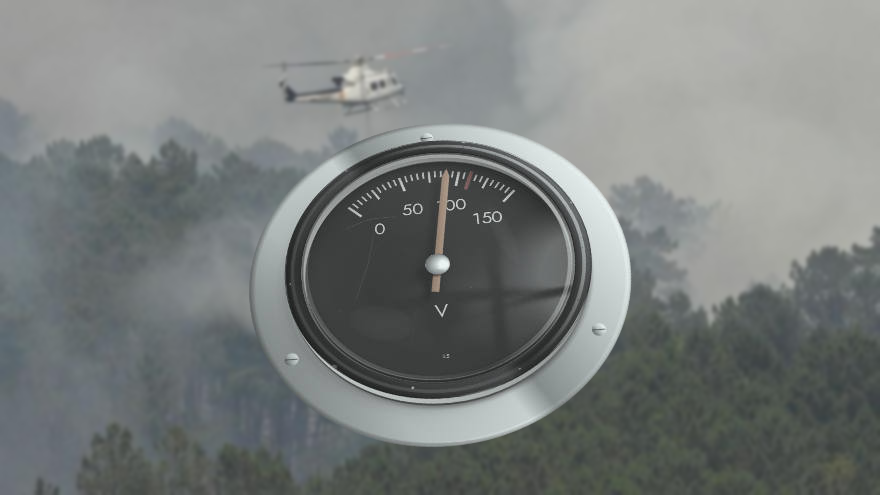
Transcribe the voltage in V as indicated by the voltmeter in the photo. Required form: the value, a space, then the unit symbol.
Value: 90 V
